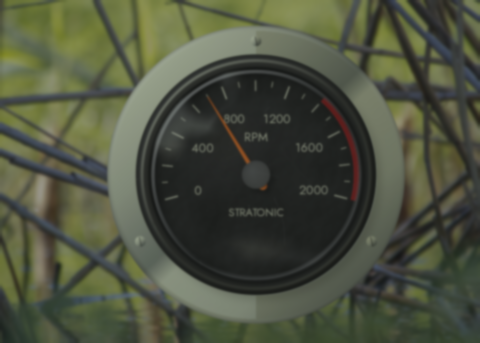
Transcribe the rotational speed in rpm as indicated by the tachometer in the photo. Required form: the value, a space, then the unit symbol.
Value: 700 rpm
